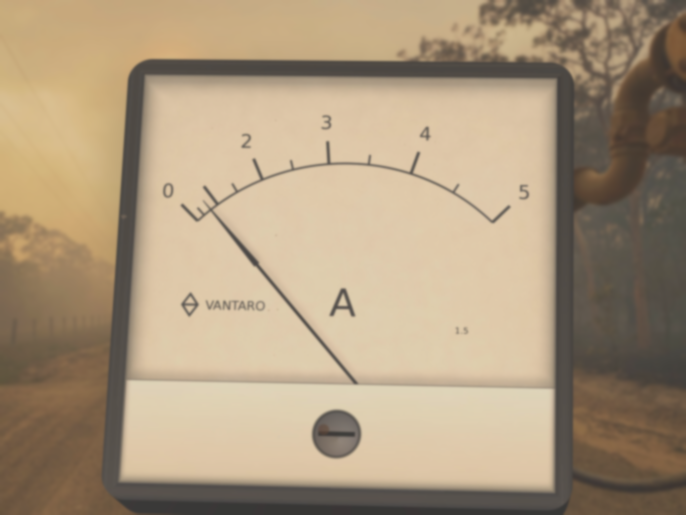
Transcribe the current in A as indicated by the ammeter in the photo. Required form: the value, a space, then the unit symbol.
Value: 0.75 A
